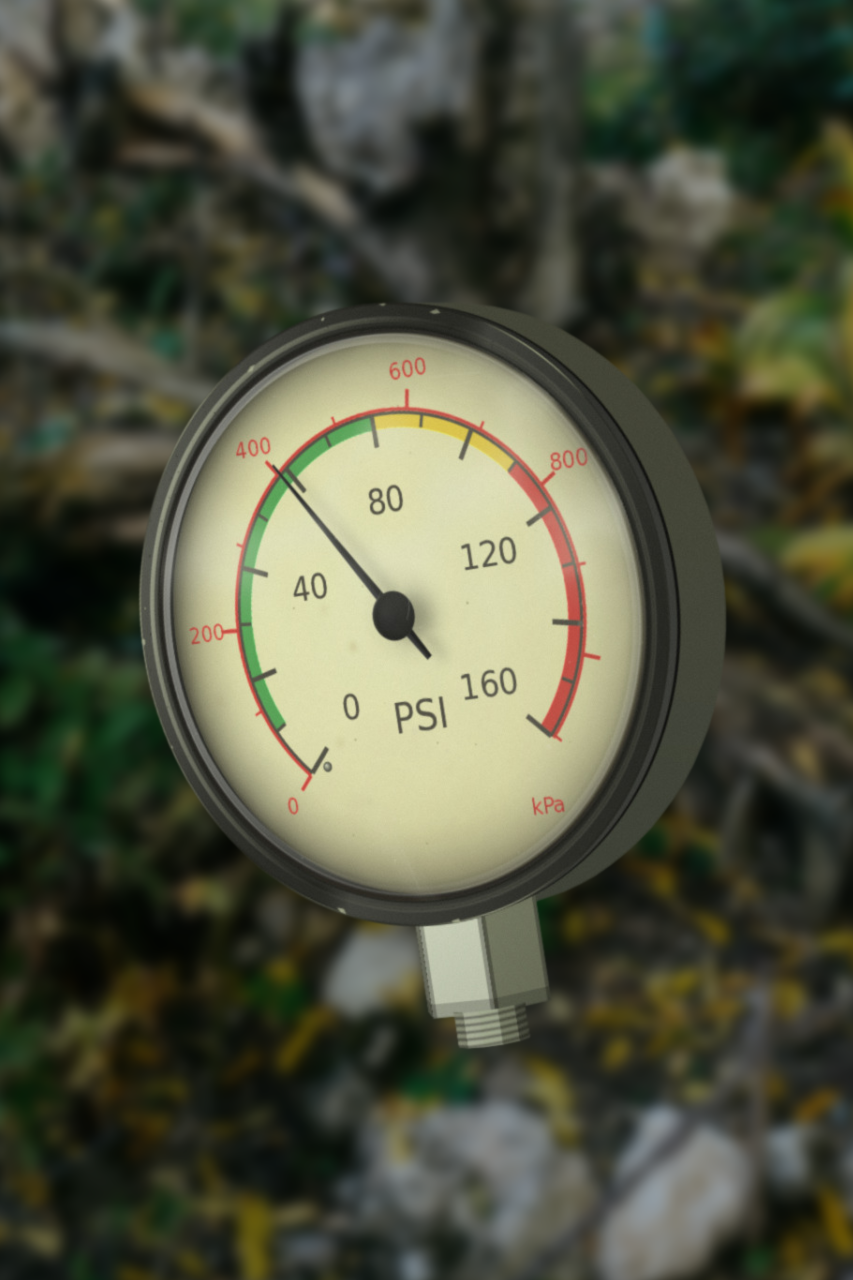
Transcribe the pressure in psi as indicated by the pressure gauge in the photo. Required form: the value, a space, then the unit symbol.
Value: 60 psi
